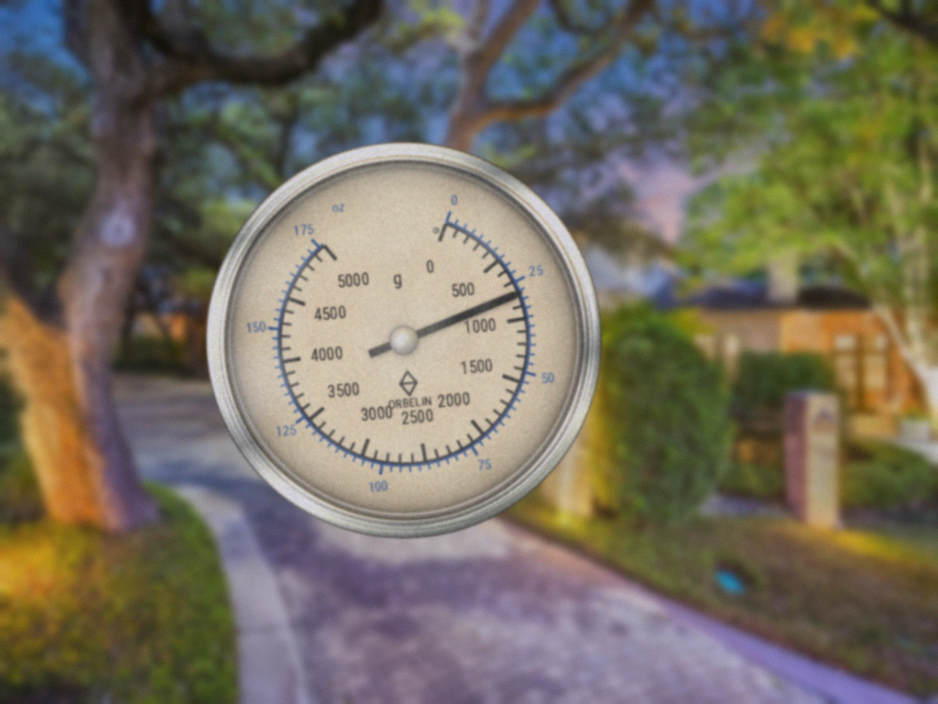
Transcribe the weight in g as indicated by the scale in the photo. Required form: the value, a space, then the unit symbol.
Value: 800 g
